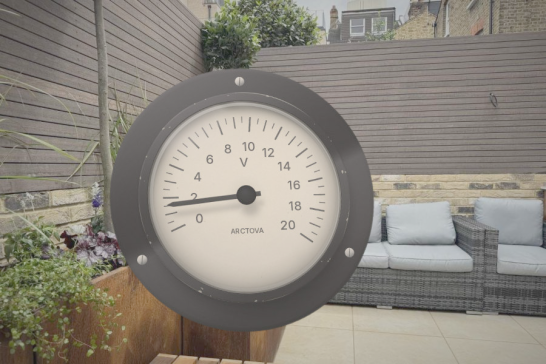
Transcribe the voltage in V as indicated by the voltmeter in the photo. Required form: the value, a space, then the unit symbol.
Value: 1.5 V
